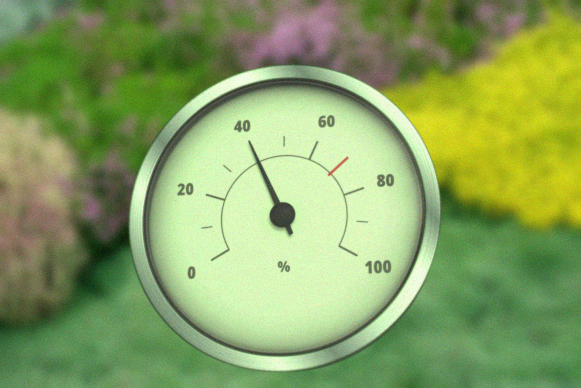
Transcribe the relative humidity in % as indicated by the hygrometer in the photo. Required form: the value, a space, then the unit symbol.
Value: 40 %
